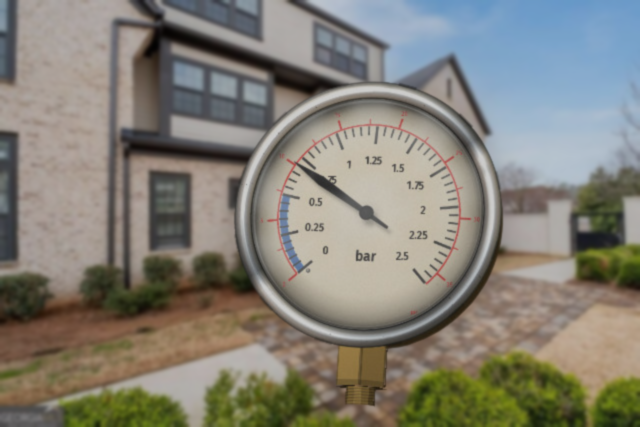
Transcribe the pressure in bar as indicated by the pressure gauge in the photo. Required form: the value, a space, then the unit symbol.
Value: 0.7 bar
